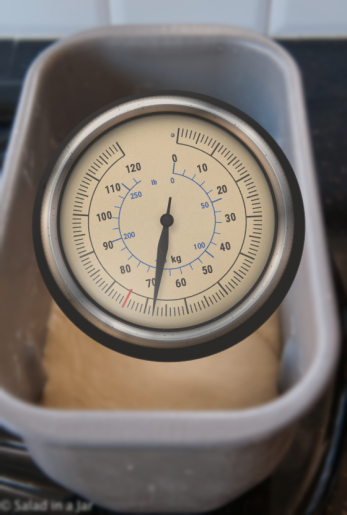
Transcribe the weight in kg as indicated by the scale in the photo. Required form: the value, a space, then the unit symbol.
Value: 68 kg
